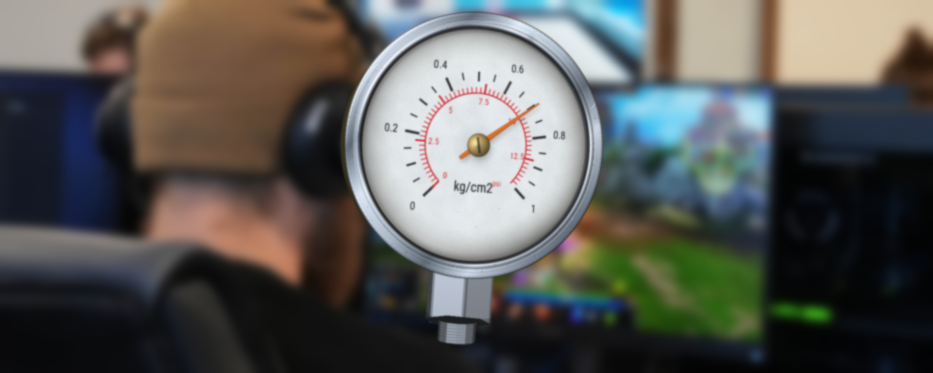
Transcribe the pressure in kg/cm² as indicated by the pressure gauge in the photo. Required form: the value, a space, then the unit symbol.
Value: 0.7 kg/cm²
